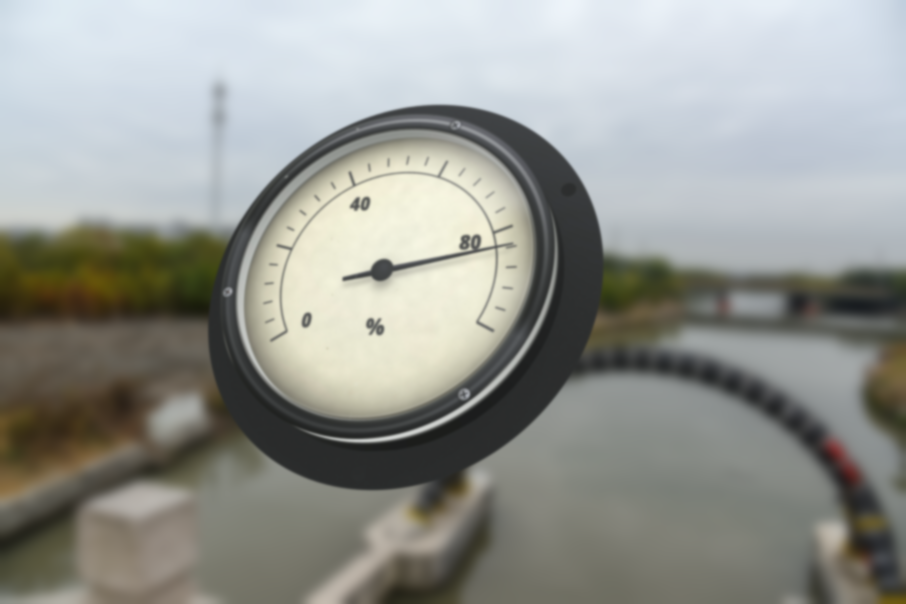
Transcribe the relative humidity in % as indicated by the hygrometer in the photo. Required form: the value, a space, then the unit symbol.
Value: 84 %
